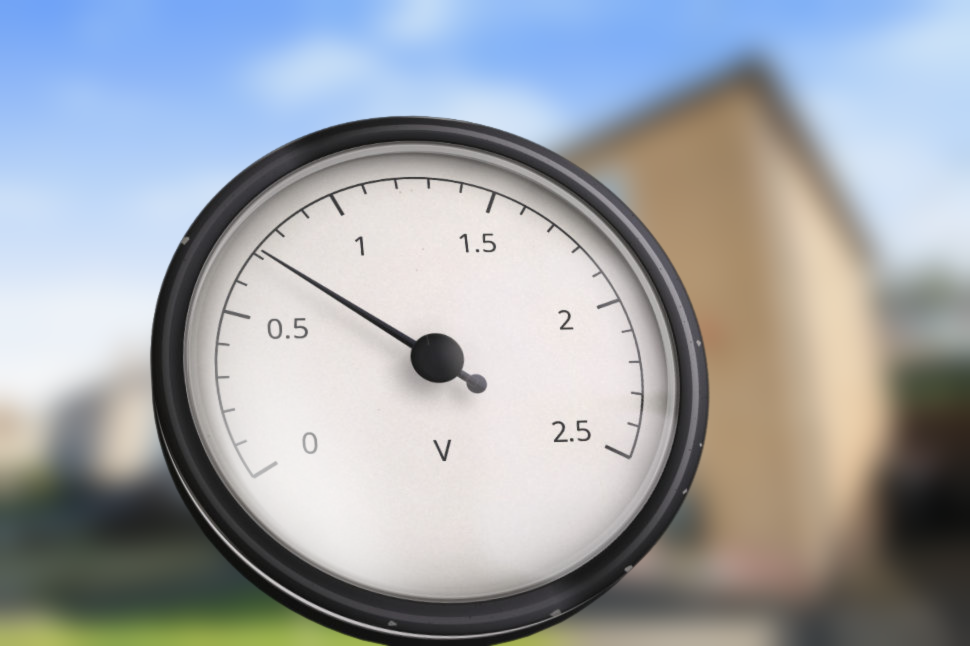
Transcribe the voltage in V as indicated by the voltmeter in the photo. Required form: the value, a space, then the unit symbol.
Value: 0.7 V
